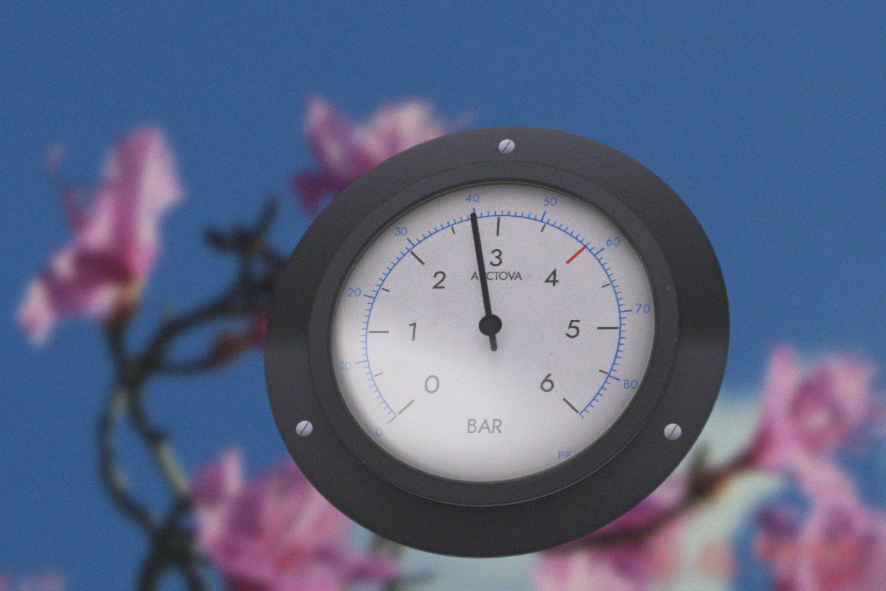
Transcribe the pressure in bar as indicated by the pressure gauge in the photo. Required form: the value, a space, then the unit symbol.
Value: 2.75 bar
